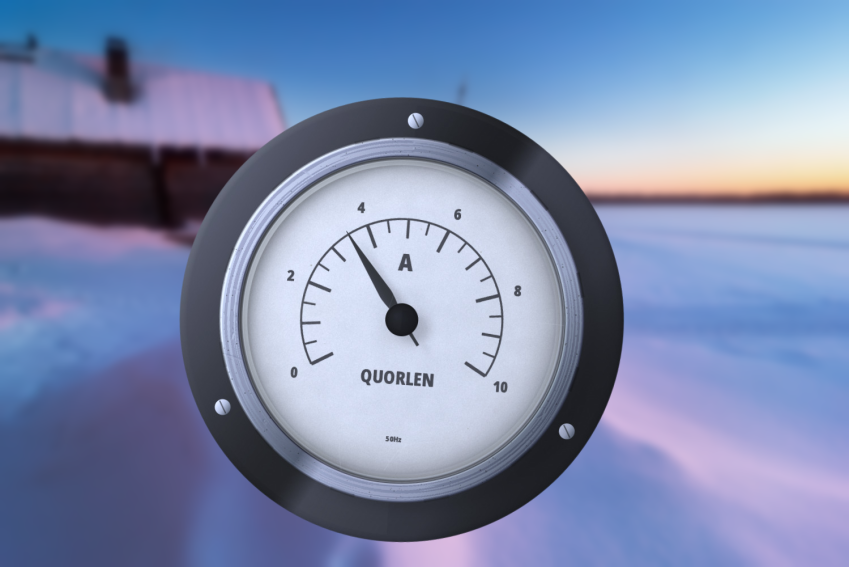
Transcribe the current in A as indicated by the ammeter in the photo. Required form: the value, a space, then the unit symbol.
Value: 3.5 A
